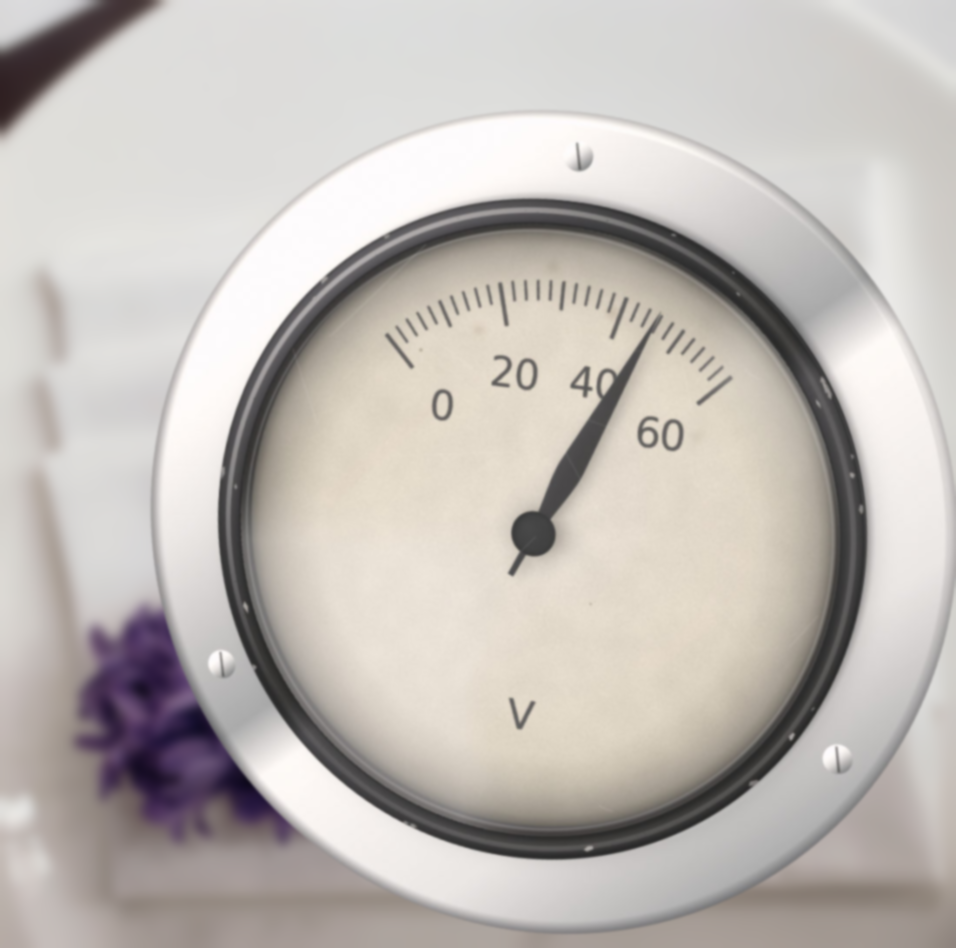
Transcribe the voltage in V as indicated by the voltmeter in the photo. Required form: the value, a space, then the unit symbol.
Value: 46 V
